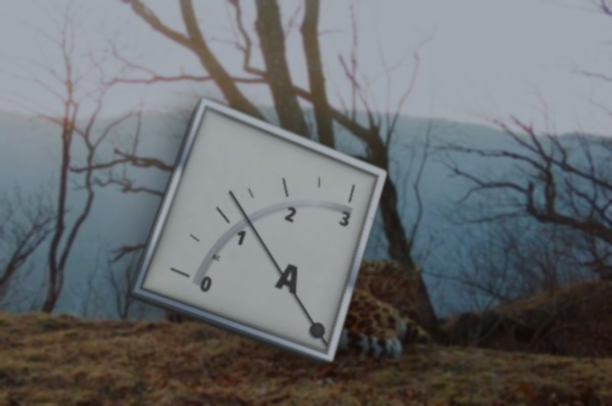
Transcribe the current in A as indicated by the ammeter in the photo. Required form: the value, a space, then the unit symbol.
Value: 1.25 A
